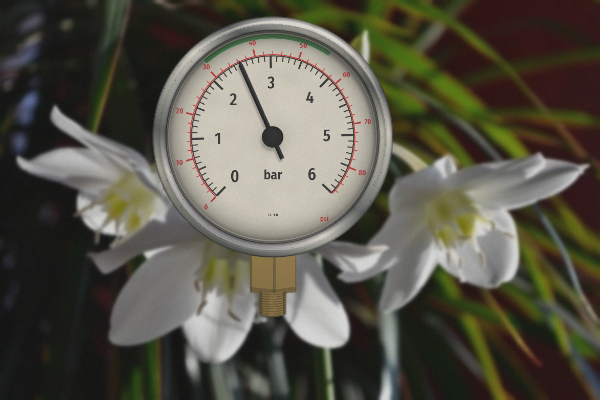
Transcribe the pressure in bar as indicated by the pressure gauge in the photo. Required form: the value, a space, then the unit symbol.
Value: 2.5 bar
